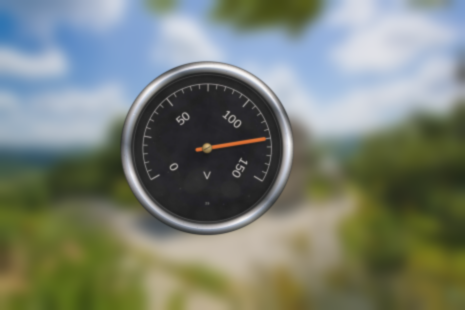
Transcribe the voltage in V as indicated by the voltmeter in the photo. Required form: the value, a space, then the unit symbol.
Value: 125 V
